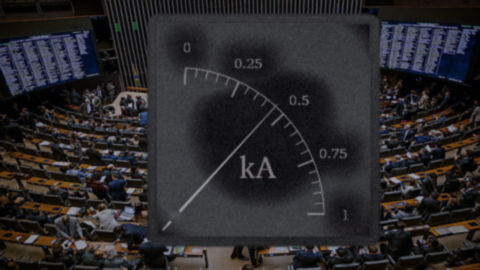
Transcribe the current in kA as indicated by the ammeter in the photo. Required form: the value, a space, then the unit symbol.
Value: 0.45 kA
